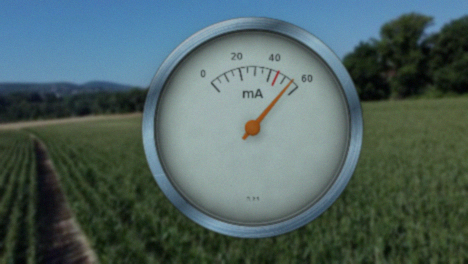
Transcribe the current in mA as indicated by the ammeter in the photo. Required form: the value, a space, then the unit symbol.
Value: 55 mA
